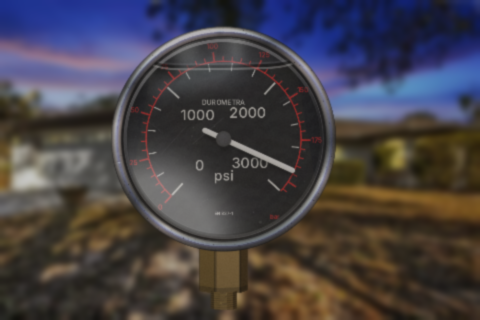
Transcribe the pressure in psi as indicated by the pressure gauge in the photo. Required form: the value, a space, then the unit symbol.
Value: 2800 psi
